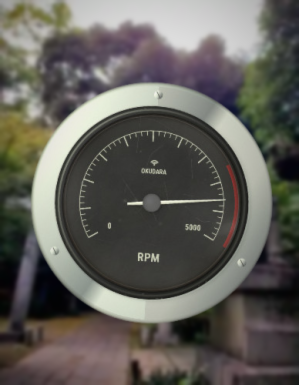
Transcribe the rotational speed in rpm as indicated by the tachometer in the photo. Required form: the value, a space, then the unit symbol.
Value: 4300 rpm
